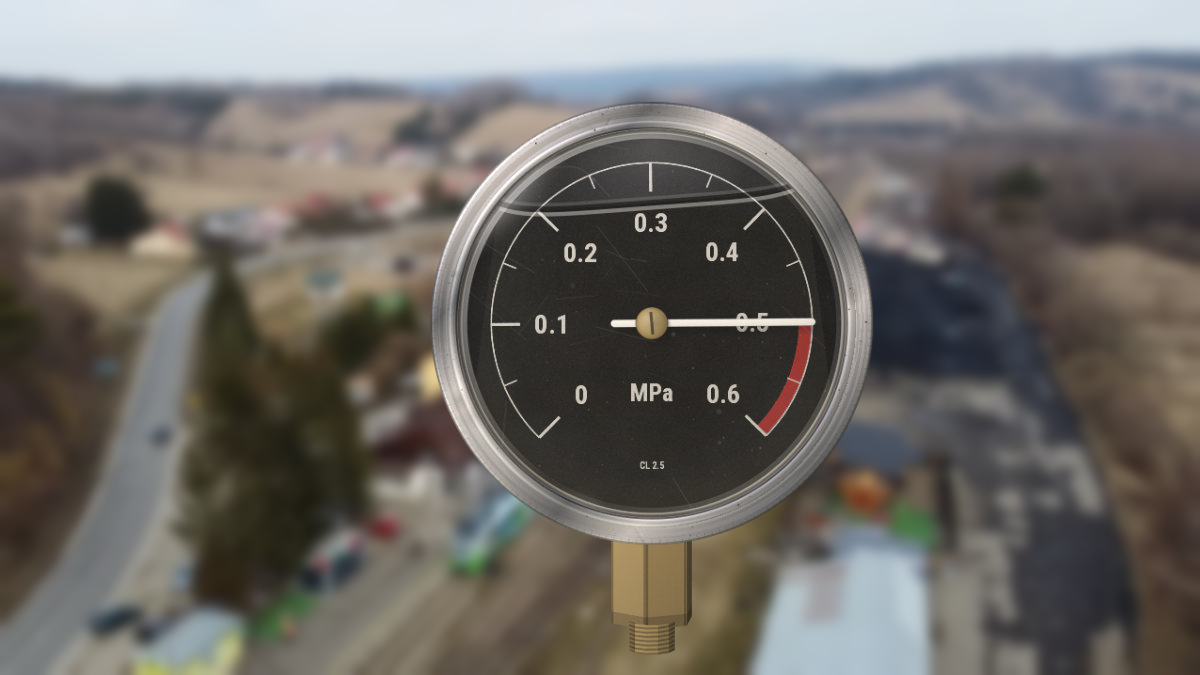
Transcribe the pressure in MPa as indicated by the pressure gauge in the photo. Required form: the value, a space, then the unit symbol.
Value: 0.5 MPa
